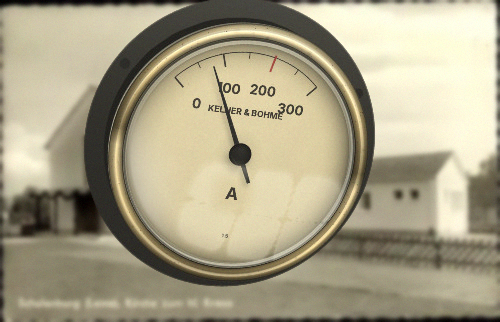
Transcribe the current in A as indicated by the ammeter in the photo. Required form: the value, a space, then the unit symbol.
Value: 75 A
